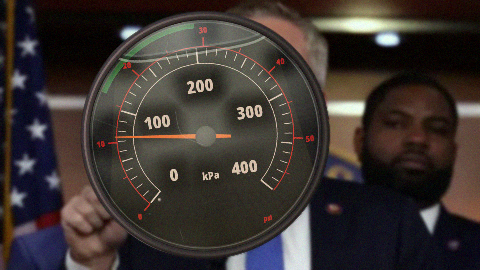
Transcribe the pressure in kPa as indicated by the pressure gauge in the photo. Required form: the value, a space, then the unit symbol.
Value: 75 kPa
